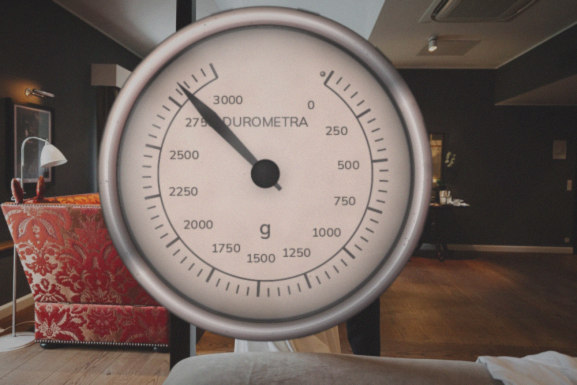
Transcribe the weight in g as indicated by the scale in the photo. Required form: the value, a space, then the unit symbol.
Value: 2825 g
